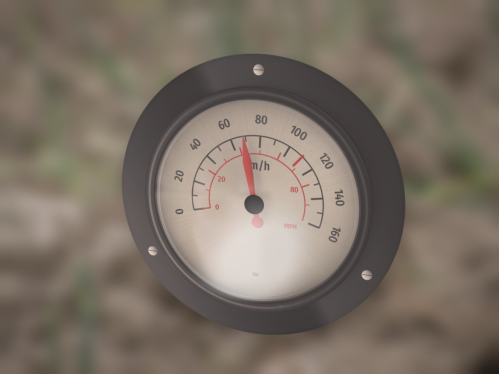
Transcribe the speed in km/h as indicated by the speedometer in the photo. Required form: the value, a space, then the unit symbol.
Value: 70 km/h
